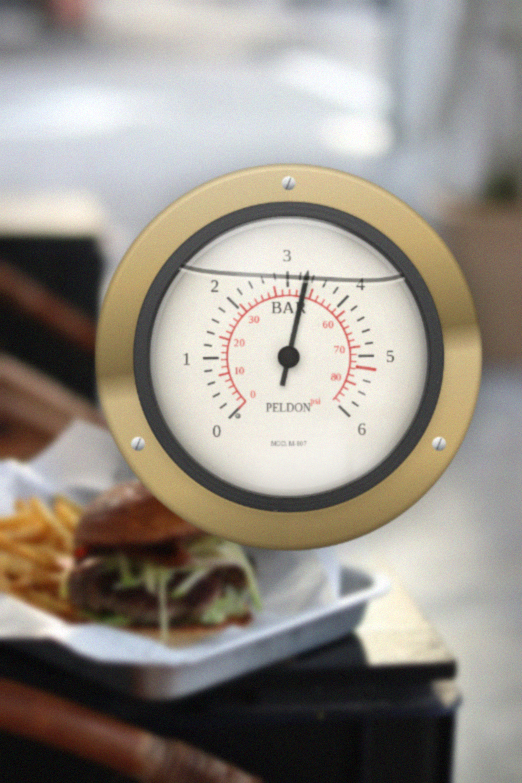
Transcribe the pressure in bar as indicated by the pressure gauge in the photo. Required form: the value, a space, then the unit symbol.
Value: 3.3 bar
